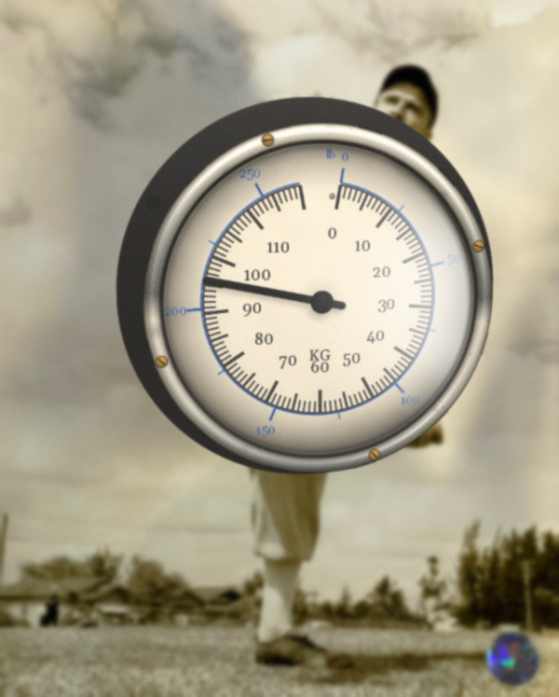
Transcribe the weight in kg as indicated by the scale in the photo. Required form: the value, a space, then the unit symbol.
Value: 96 kg
